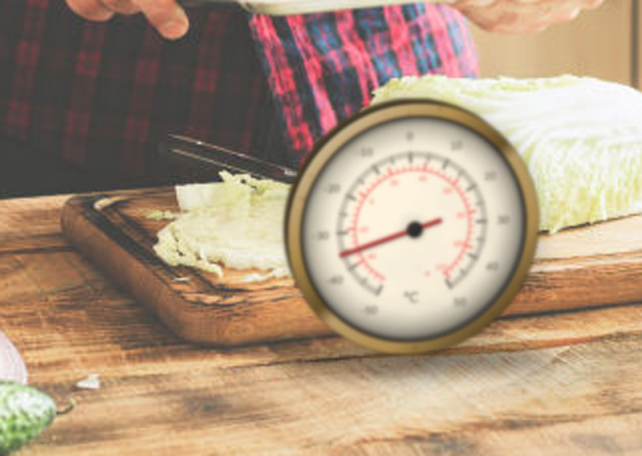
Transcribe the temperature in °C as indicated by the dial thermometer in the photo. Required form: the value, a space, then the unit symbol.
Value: -35 °C
